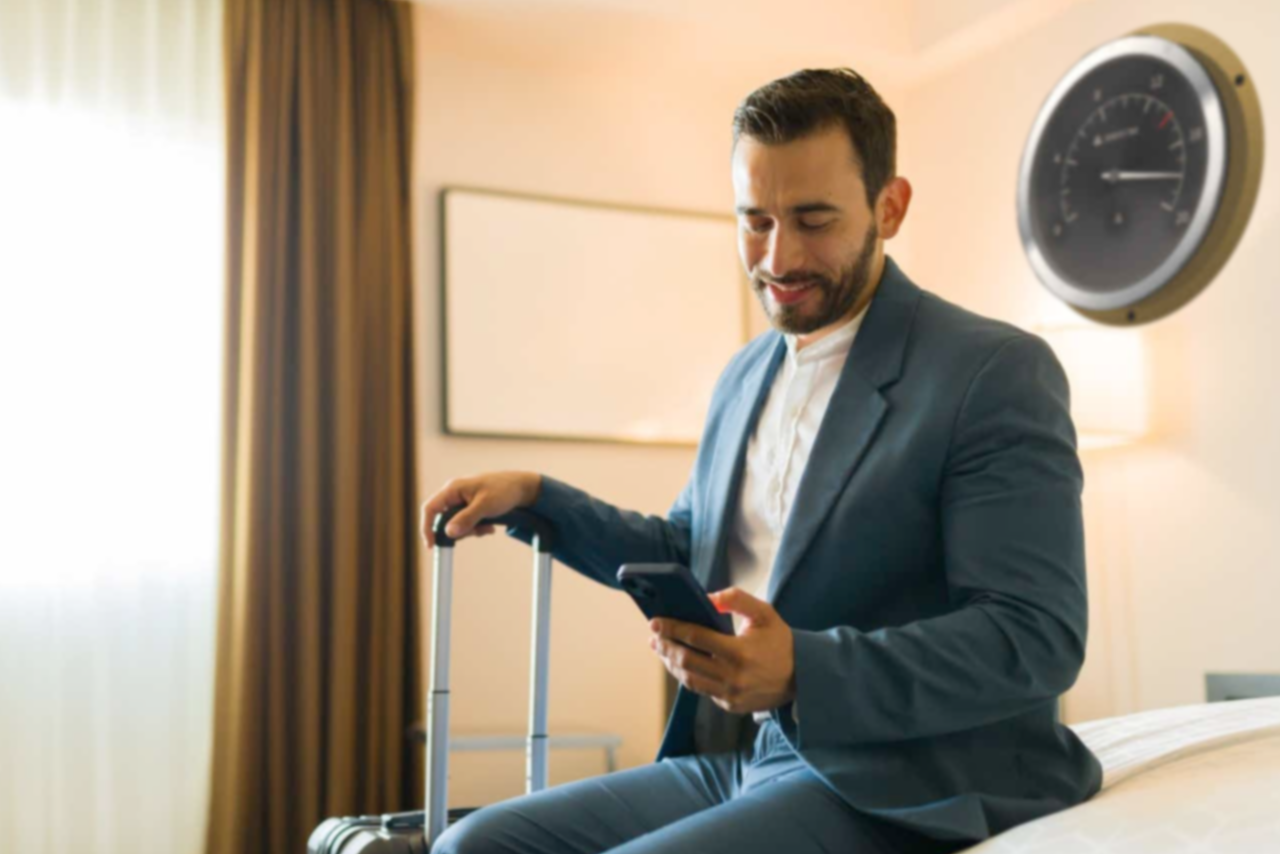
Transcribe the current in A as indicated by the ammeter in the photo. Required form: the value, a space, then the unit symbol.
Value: 18 A
